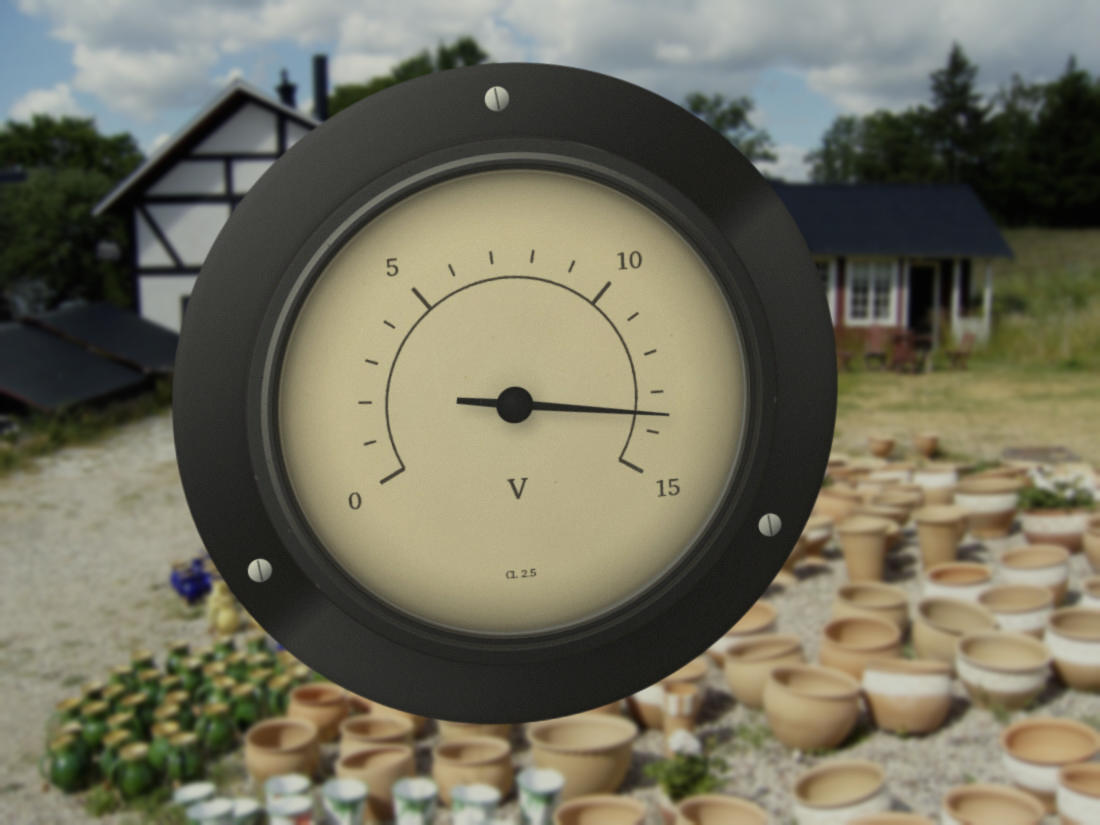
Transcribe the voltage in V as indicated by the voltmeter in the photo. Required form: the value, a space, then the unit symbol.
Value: 13.5 V
